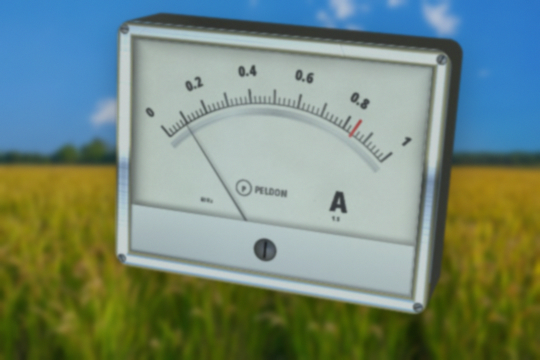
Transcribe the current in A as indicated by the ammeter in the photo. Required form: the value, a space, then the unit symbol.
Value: 0.1 A
